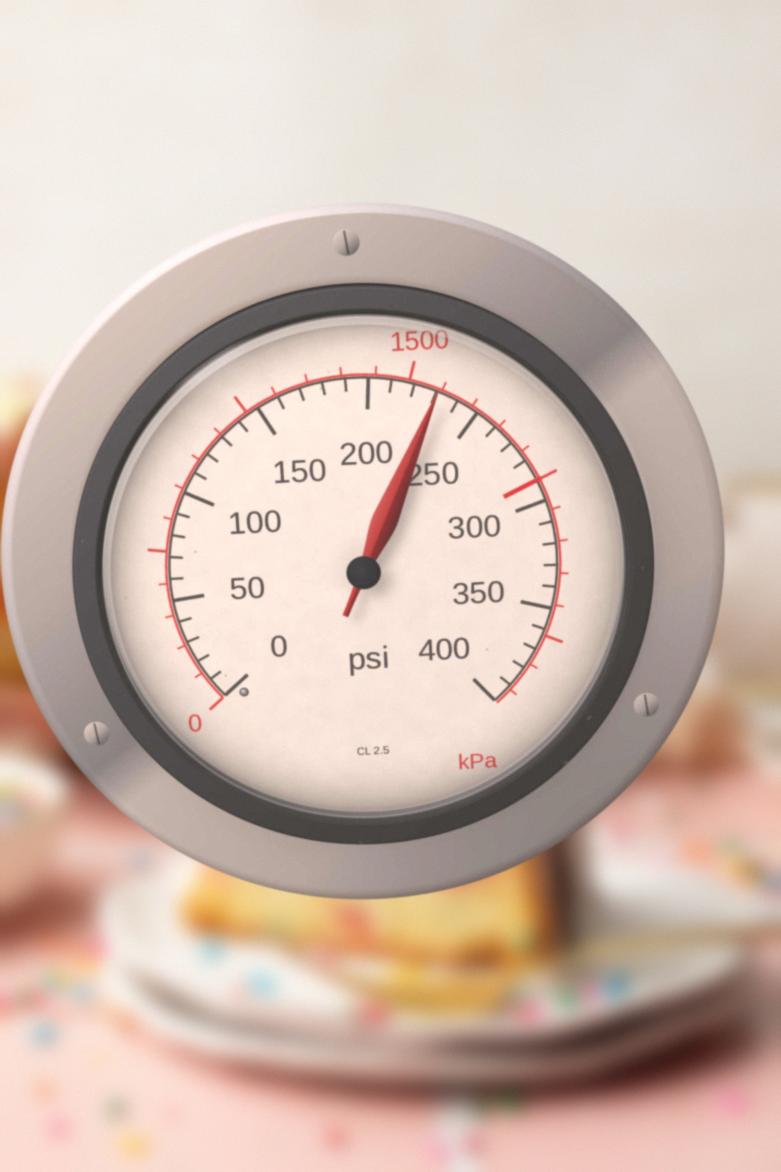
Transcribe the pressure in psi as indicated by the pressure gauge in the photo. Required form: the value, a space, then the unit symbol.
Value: 230 psi
